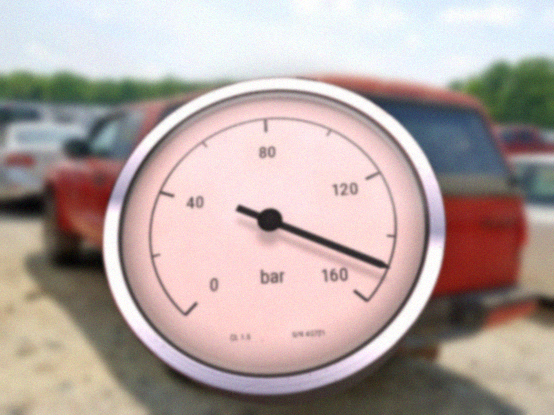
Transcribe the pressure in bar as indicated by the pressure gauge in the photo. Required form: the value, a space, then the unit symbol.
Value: 150 bar
